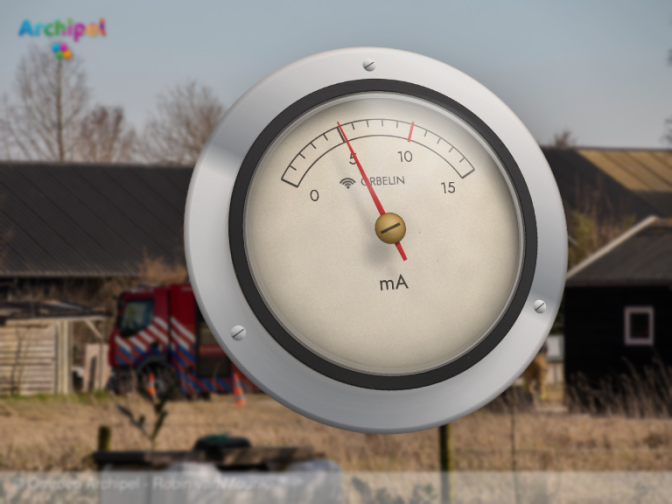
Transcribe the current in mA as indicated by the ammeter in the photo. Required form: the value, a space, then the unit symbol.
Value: 5 mA
